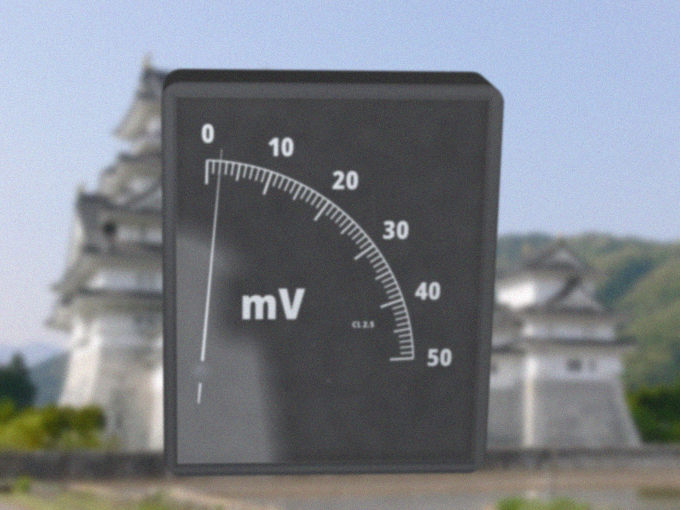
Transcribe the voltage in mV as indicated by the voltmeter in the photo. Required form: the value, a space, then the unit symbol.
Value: 2 mV
